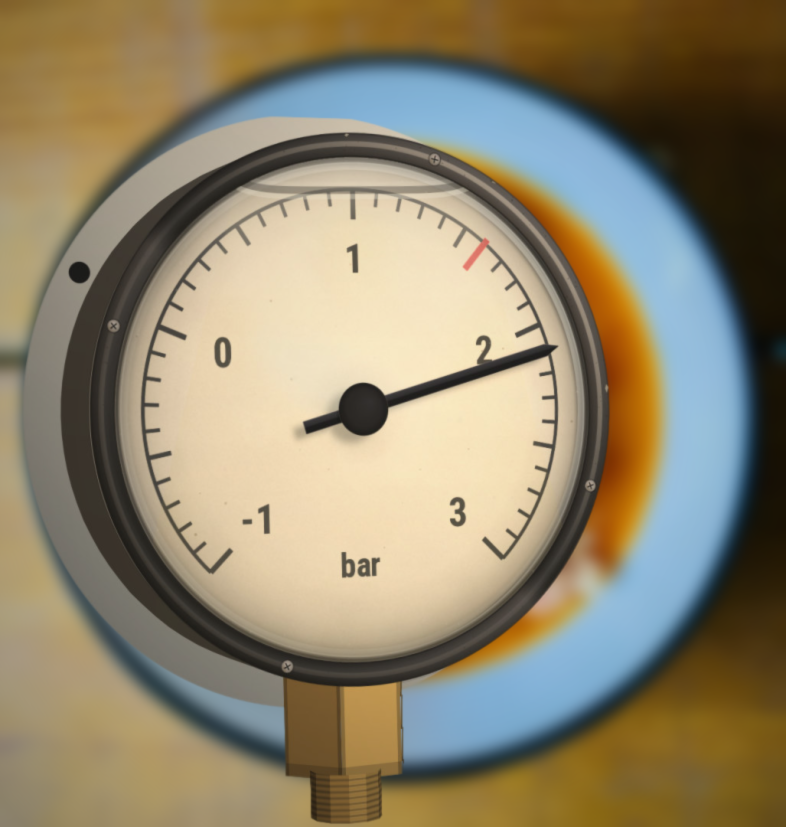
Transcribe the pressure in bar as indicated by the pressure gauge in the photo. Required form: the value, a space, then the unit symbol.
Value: 2.1 bar
